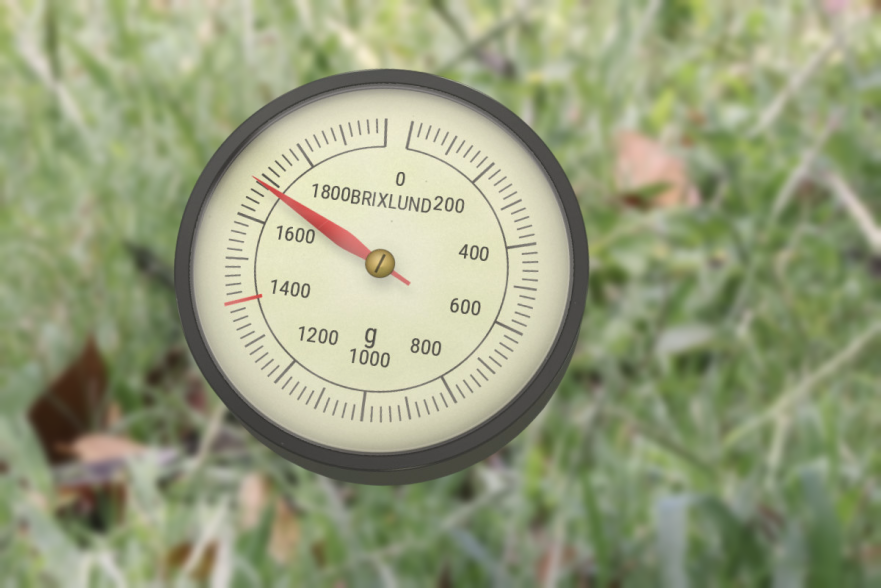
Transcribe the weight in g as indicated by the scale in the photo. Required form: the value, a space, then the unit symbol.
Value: 1680 g
